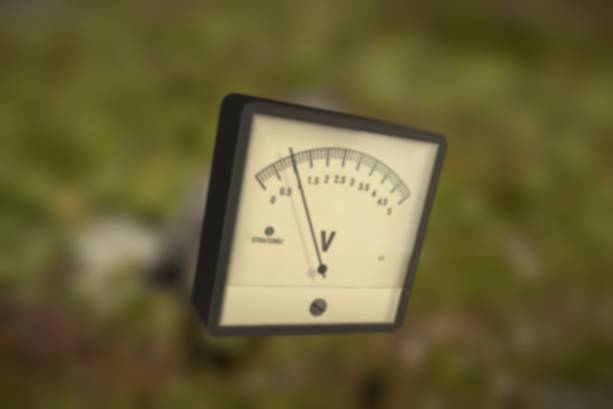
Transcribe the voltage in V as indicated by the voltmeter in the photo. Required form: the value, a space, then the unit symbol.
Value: 1 V
